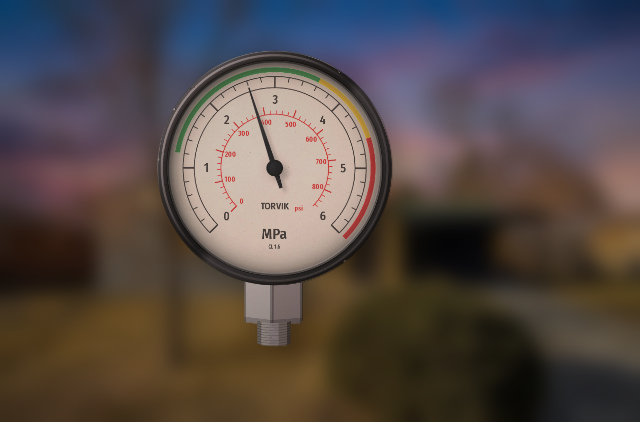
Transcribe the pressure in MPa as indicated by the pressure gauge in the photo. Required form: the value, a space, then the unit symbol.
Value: 2.6 MPa
